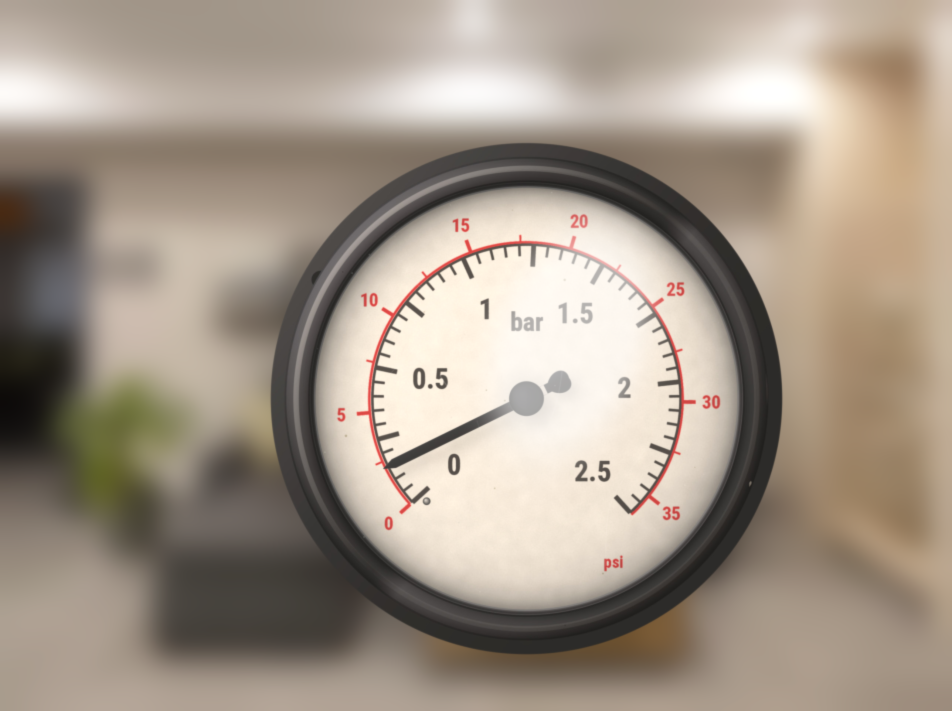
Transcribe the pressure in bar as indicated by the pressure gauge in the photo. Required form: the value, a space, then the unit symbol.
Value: 0.15 bar
